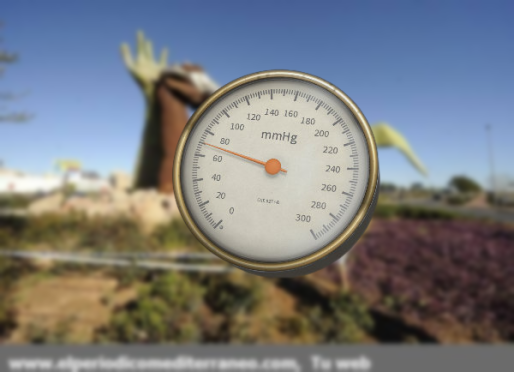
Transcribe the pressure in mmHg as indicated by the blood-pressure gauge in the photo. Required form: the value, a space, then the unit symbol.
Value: 70 mmHg
